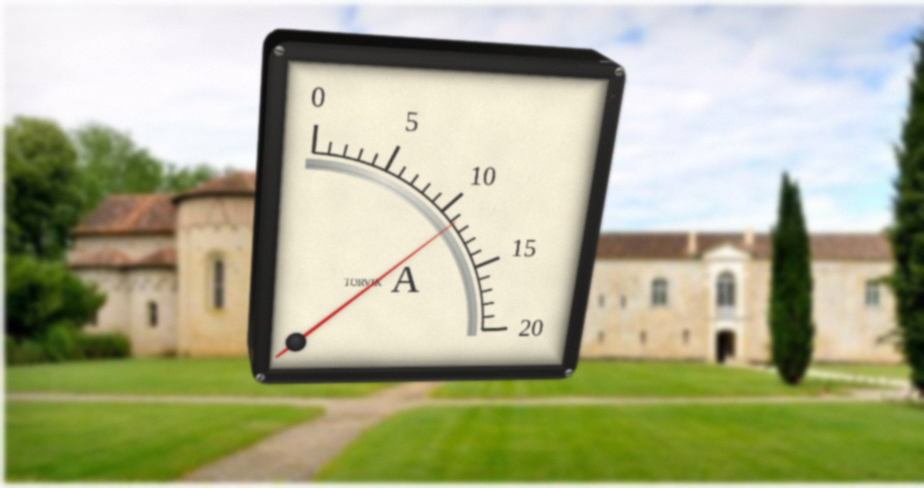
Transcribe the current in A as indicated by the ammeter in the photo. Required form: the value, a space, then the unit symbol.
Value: 11 A
